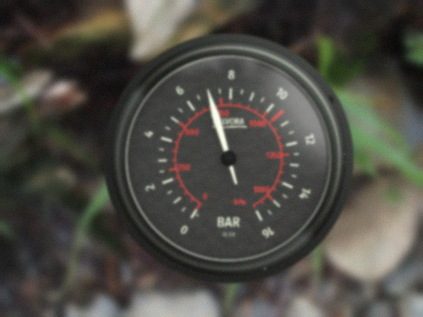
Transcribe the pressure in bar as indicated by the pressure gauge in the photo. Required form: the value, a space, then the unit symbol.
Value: 7 bar
